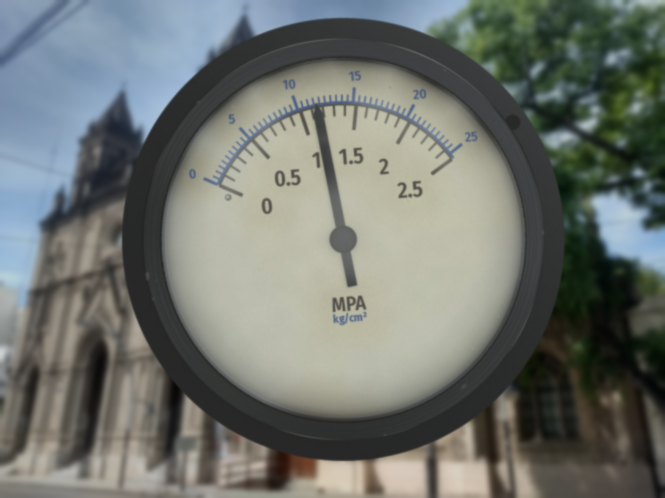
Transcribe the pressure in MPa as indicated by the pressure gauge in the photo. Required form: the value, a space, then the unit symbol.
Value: 1.15 MPa
